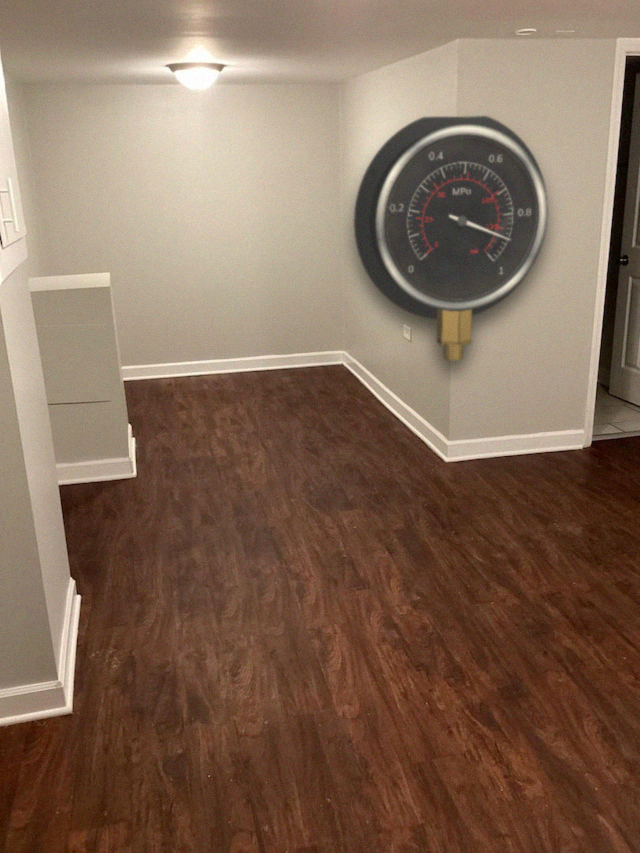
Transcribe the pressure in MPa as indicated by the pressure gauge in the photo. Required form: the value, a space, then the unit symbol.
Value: 0.9 MPa
